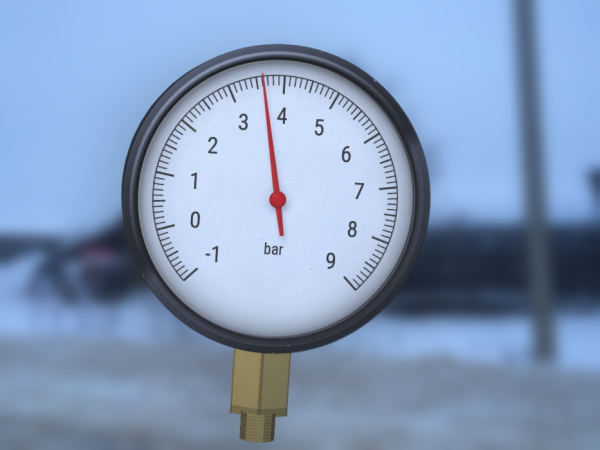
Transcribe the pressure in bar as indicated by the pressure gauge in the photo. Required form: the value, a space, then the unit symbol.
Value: 3.6 bar
